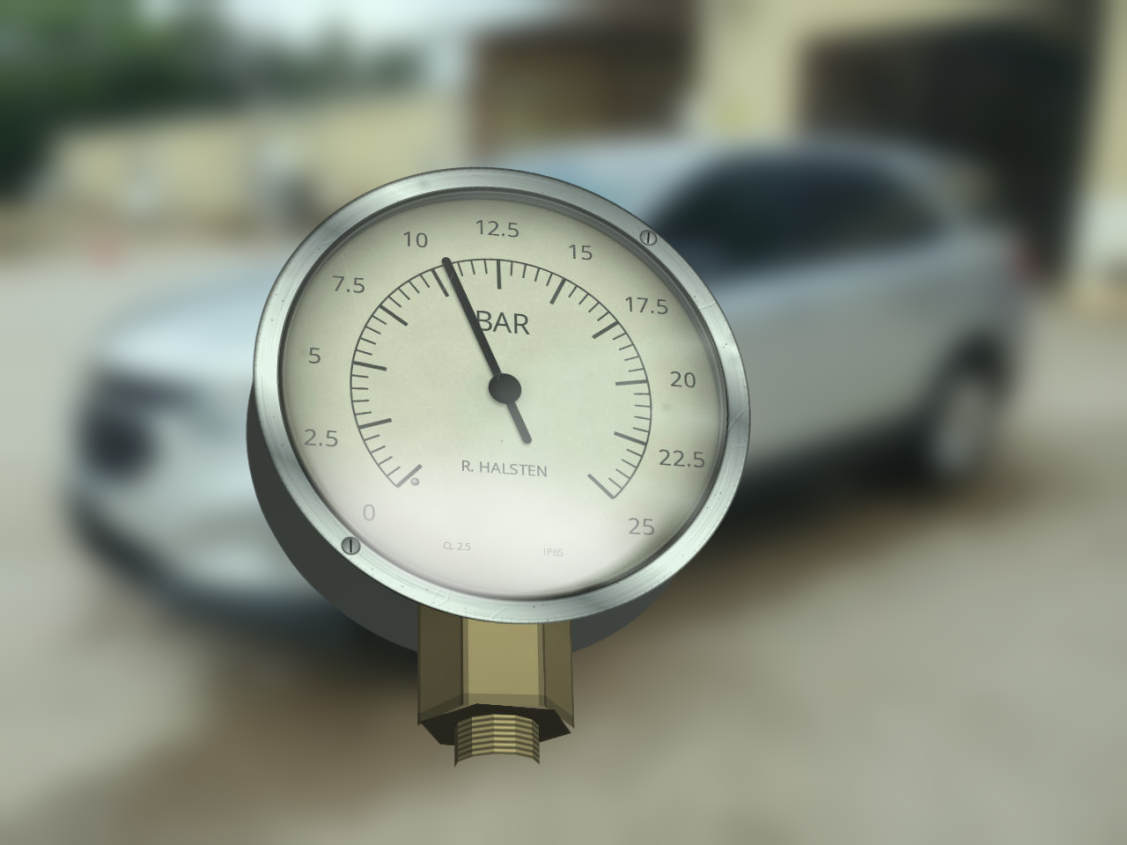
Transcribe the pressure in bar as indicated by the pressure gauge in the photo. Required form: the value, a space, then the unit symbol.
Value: 10.5 bar
